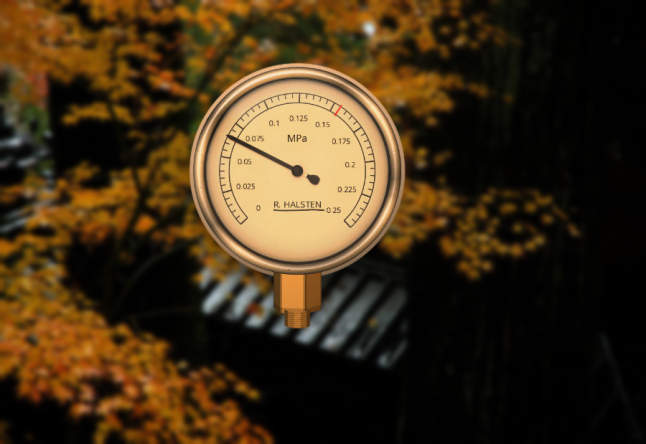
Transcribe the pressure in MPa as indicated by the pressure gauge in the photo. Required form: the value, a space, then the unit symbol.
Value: 0.065 MPa
